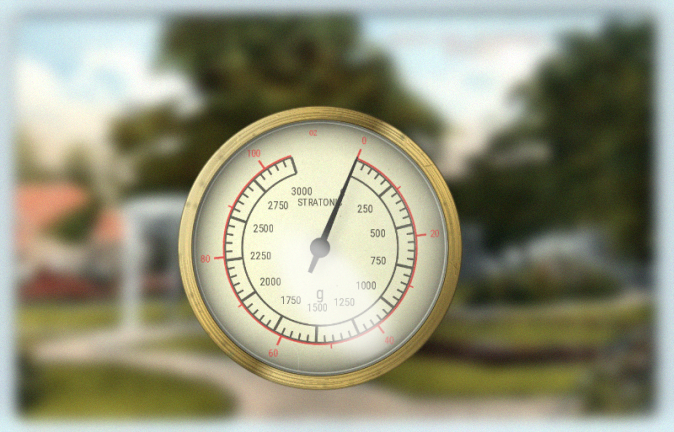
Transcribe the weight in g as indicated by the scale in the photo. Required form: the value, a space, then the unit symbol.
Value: 0 g
